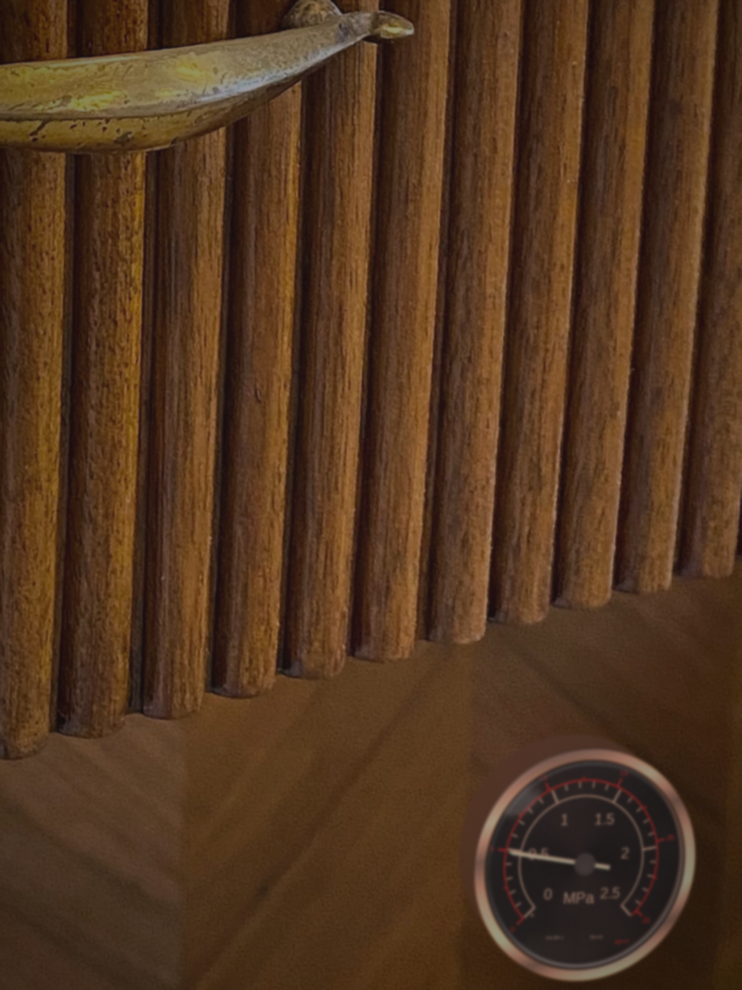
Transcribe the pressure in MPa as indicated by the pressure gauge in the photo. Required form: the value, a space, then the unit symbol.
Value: 0.5 MPa
